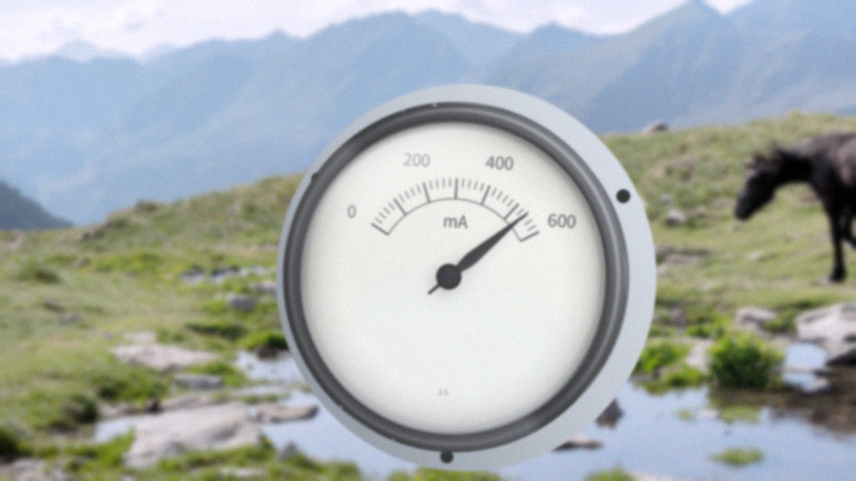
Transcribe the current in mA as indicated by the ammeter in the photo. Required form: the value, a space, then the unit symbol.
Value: 540 mA
